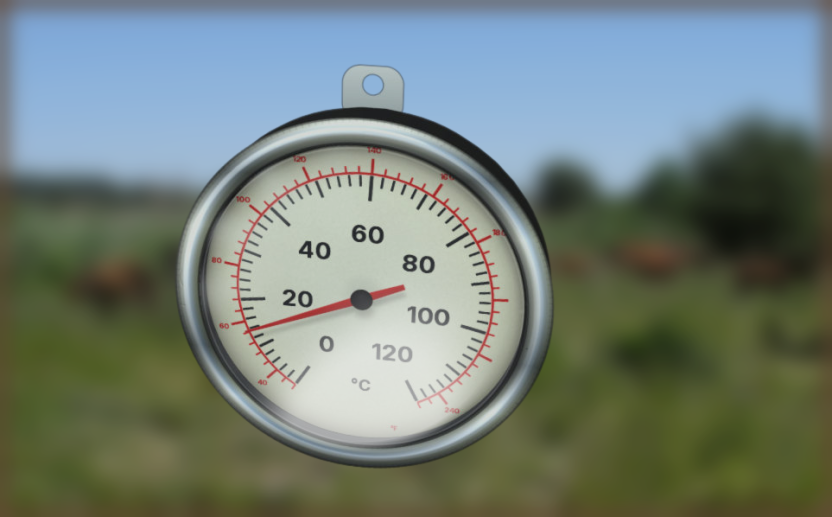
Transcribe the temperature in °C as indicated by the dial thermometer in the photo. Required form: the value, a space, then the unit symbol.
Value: 14 °C
